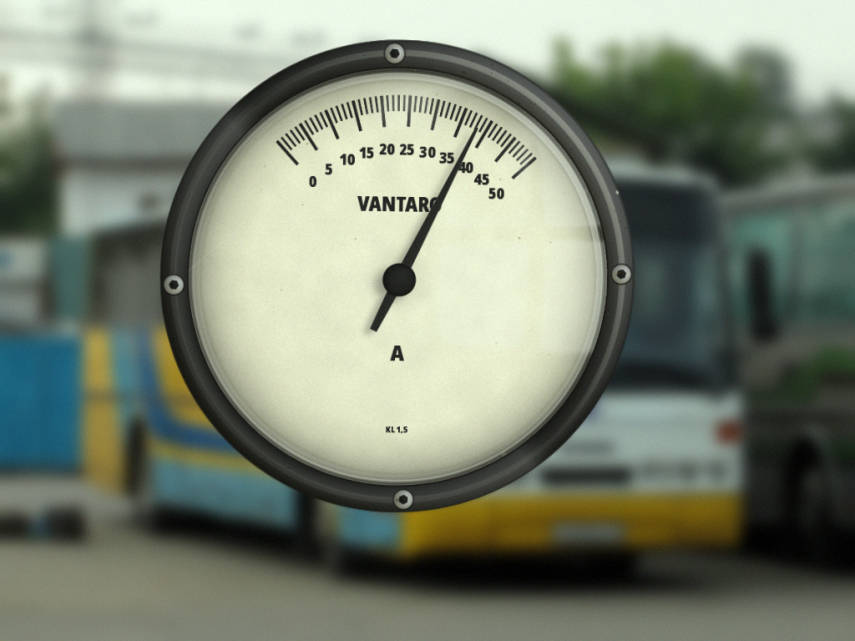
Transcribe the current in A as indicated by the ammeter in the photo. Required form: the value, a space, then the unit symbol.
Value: 38 A
